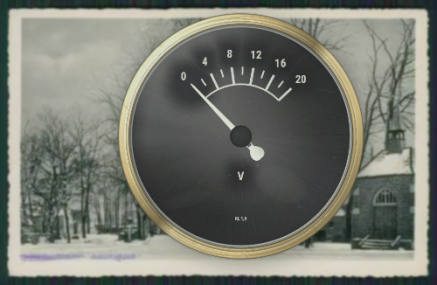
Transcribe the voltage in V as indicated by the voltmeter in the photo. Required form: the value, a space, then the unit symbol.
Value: 0 V
